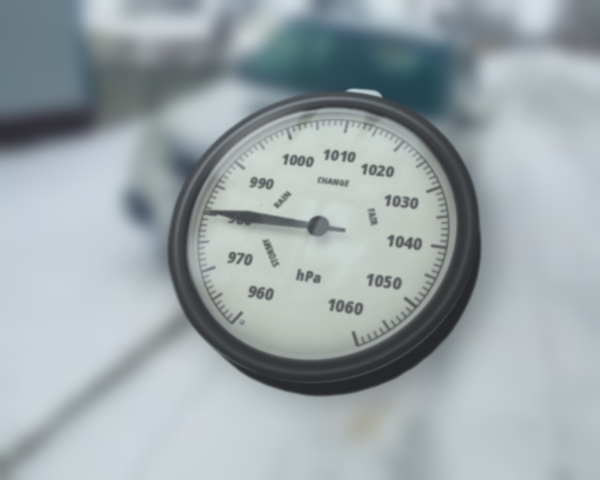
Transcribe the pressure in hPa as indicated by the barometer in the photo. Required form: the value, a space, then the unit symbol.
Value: 980 hPa
